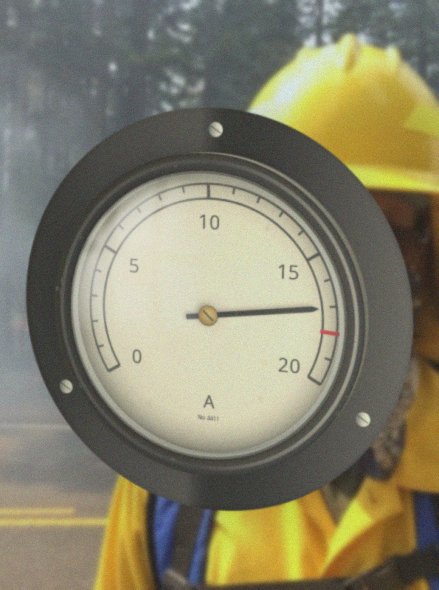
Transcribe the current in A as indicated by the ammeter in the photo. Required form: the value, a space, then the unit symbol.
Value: 17 A
